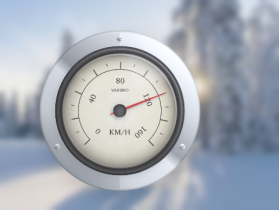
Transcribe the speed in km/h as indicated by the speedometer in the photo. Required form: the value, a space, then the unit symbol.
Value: 120 km/h
